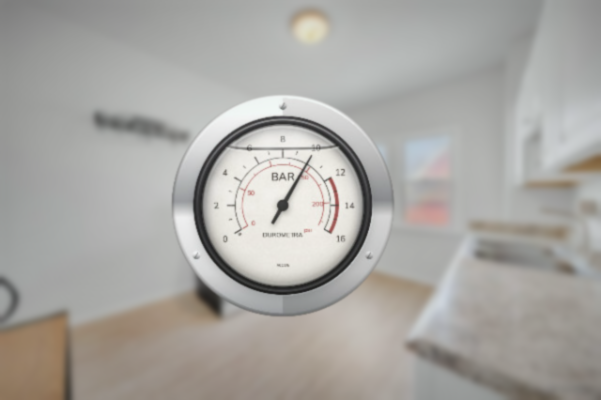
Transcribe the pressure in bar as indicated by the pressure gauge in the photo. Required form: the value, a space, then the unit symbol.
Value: 10 bar
